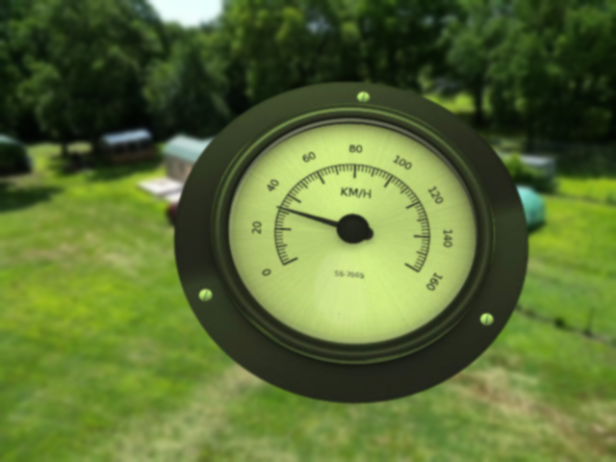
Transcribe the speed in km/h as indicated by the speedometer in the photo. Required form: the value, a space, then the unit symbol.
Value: 30 km/h
